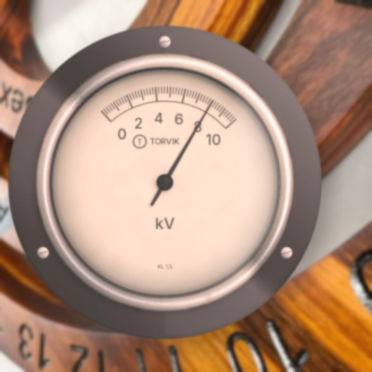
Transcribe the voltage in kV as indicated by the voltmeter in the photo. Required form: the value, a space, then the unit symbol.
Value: 8 kV
